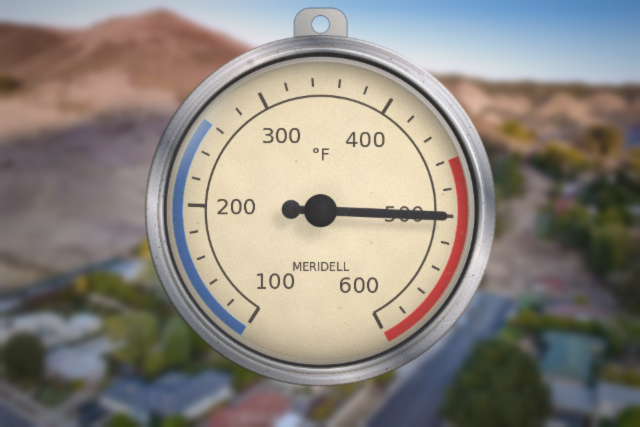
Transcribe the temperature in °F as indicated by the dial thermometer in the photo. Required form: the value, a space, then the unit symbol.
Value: 500 °F
